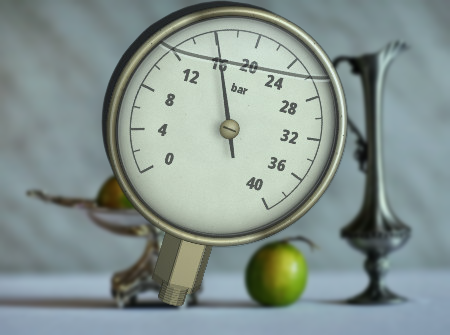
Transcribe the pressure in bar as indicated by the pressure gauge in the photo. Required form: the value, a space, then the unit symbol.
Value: 16 bar
